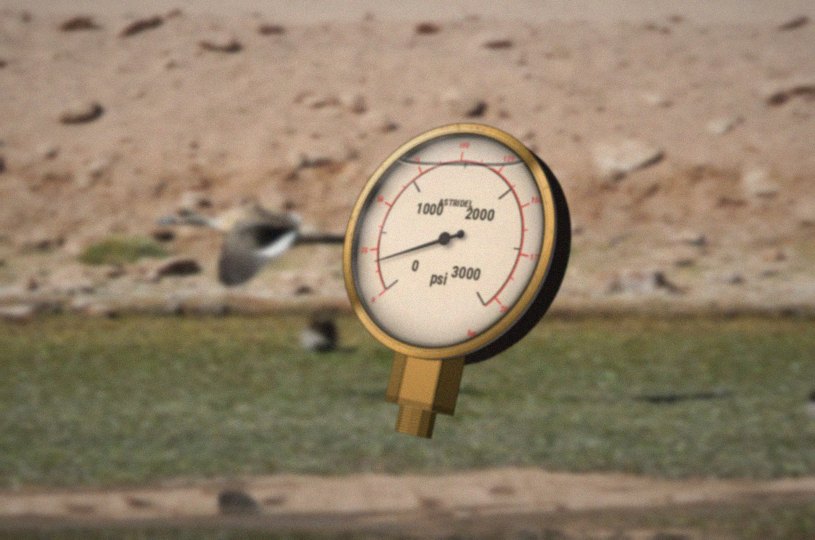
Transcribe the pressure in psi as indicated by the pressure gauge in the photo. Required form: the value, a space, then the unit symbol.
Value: 250 psi
